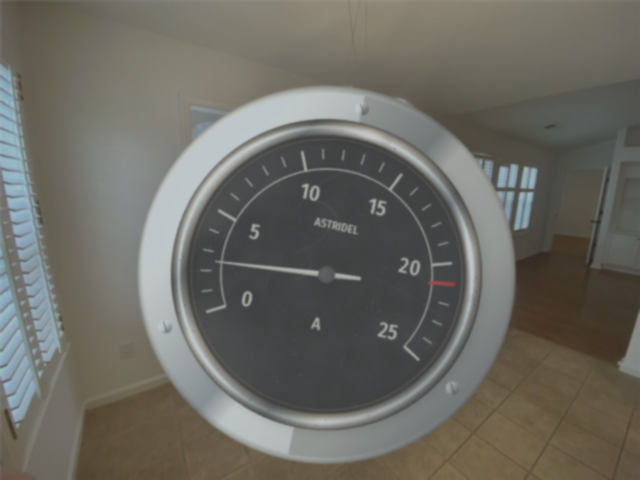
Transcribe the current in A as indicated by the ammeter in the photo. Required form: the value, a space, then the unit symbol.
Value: 2.5 A
